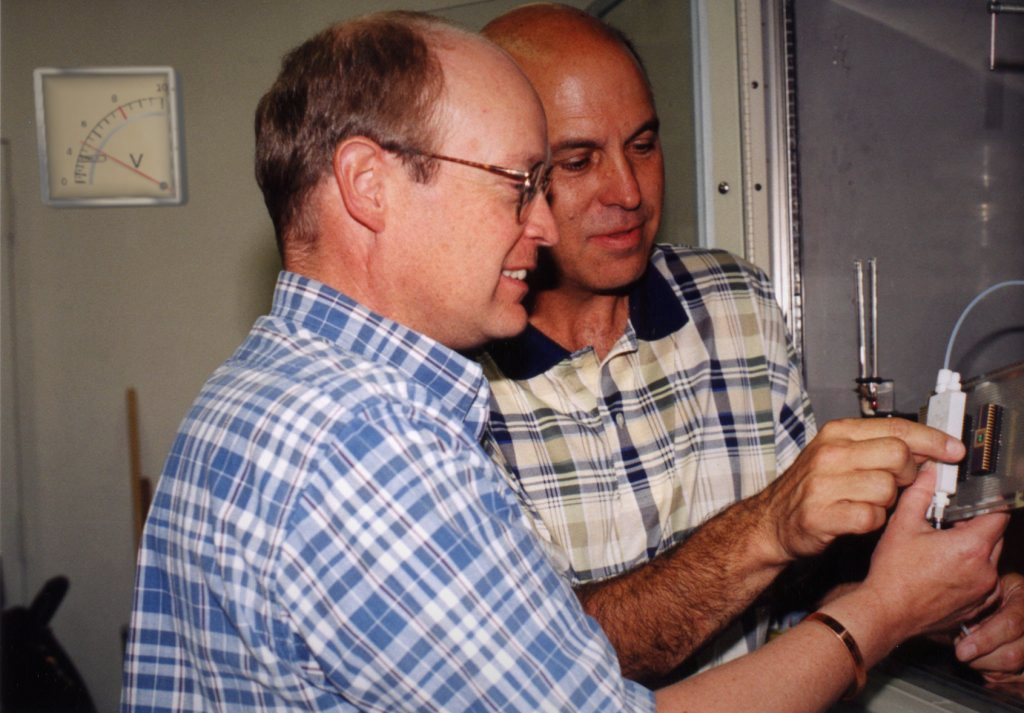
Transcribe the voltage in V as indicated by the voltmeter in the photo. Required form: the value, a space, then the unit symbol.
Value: 5 V
